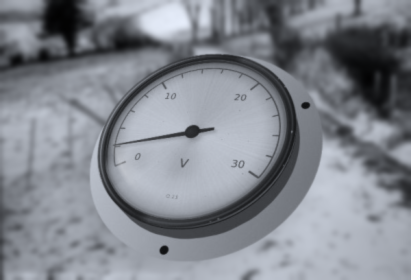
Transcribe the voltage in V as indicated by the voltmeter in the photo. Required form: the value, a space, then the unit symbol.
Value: 2 V
